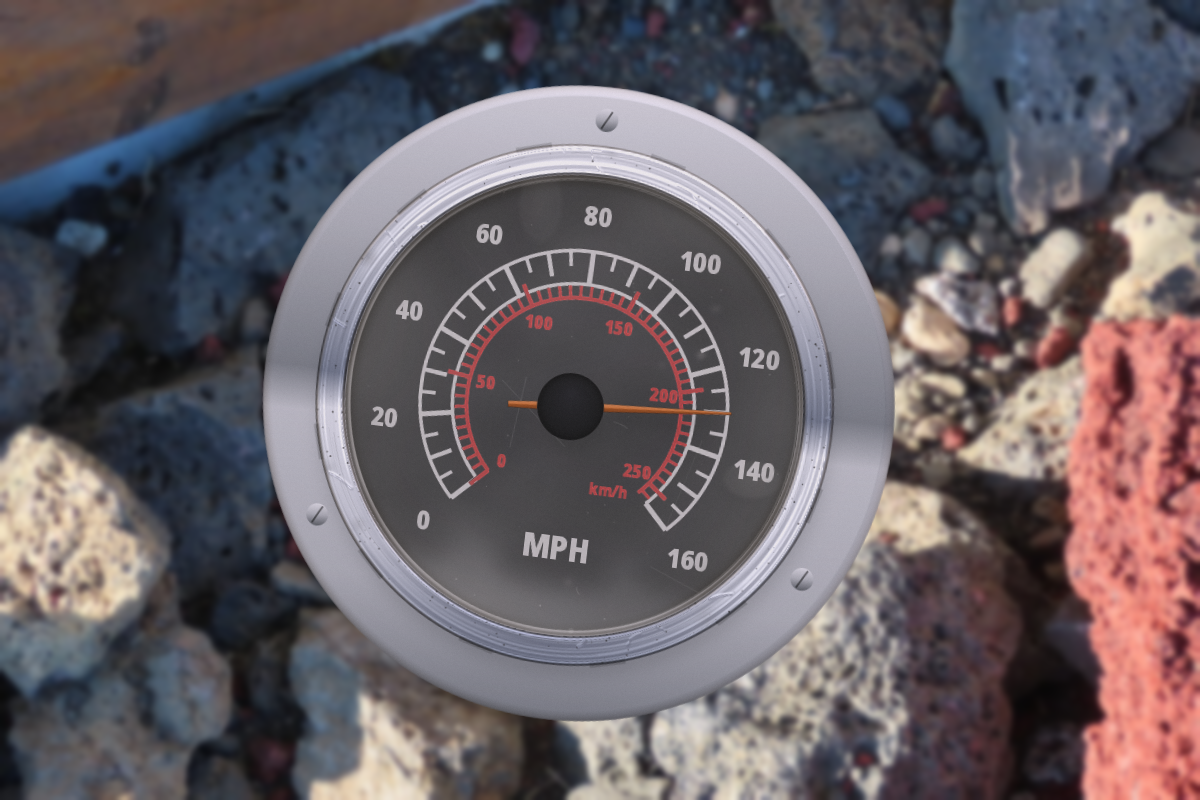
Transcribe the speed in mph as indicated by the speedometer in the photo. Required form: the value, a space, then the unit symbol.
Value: 130 mph
